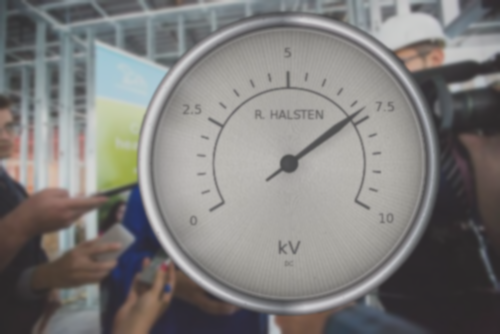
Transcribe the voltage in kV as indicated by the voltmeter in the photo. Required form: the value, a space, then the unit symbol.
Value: 7.25 kV
